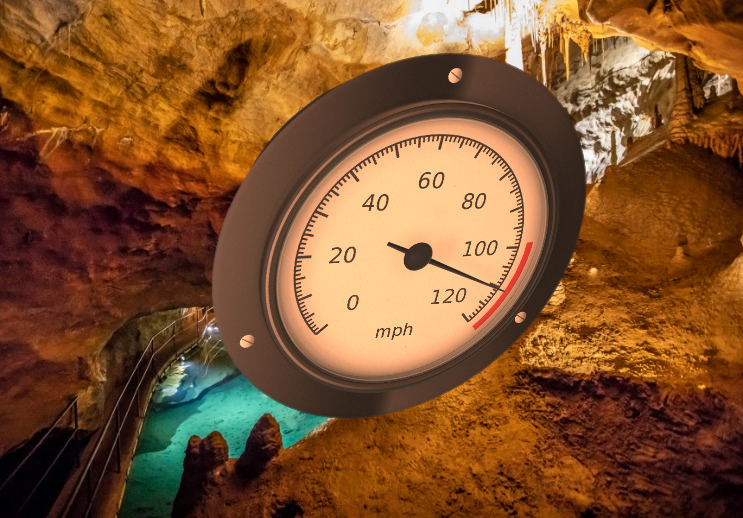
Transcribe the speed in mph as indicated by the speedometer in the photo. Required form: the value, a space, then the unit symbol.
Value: 110 mph
